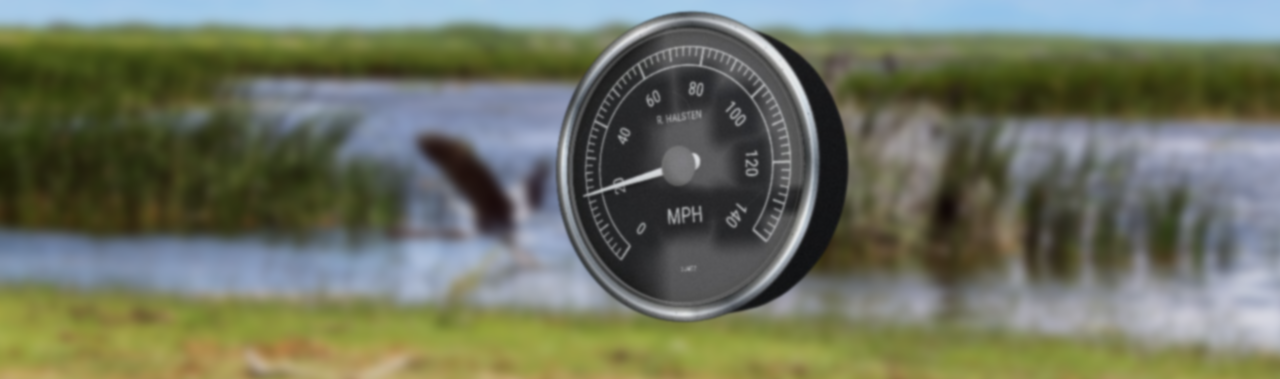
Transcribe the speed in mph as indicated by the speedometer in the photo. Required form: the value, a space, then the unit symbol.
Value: 20 mph
